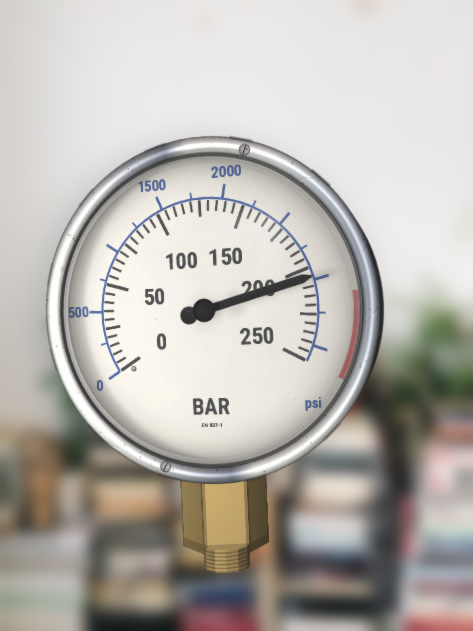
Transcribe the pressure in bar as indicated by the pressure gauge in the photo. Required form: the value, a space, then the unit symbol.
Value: 205 bar
